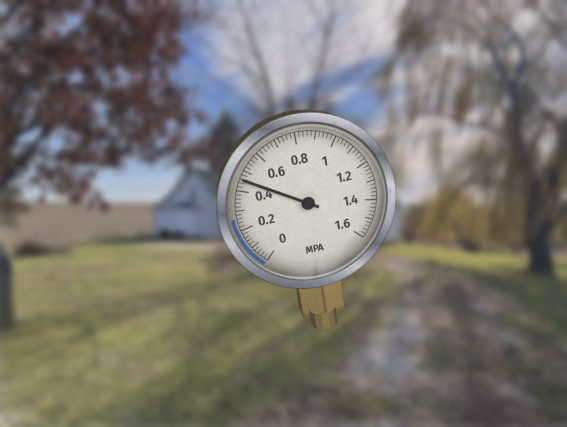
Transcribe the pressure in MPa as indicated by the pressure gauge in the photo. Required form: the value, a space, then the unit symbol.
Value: 0.46 MPa
